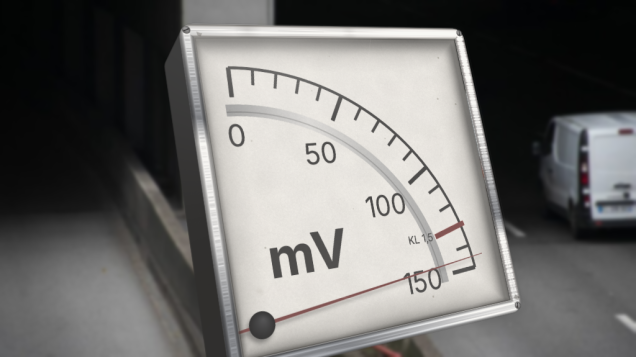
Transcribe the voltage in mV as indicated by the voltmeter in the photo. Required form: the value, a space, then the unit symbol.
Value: 145 mV
